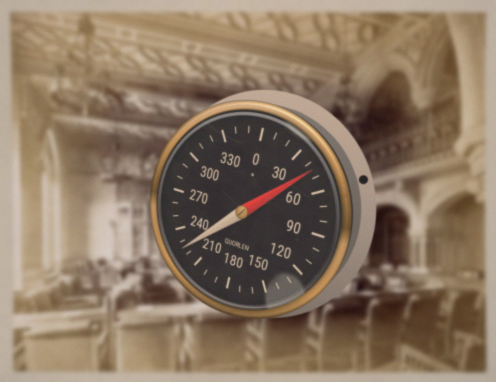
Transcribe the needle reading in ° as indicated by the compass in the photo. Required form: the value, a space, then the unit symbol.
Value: 45 °
